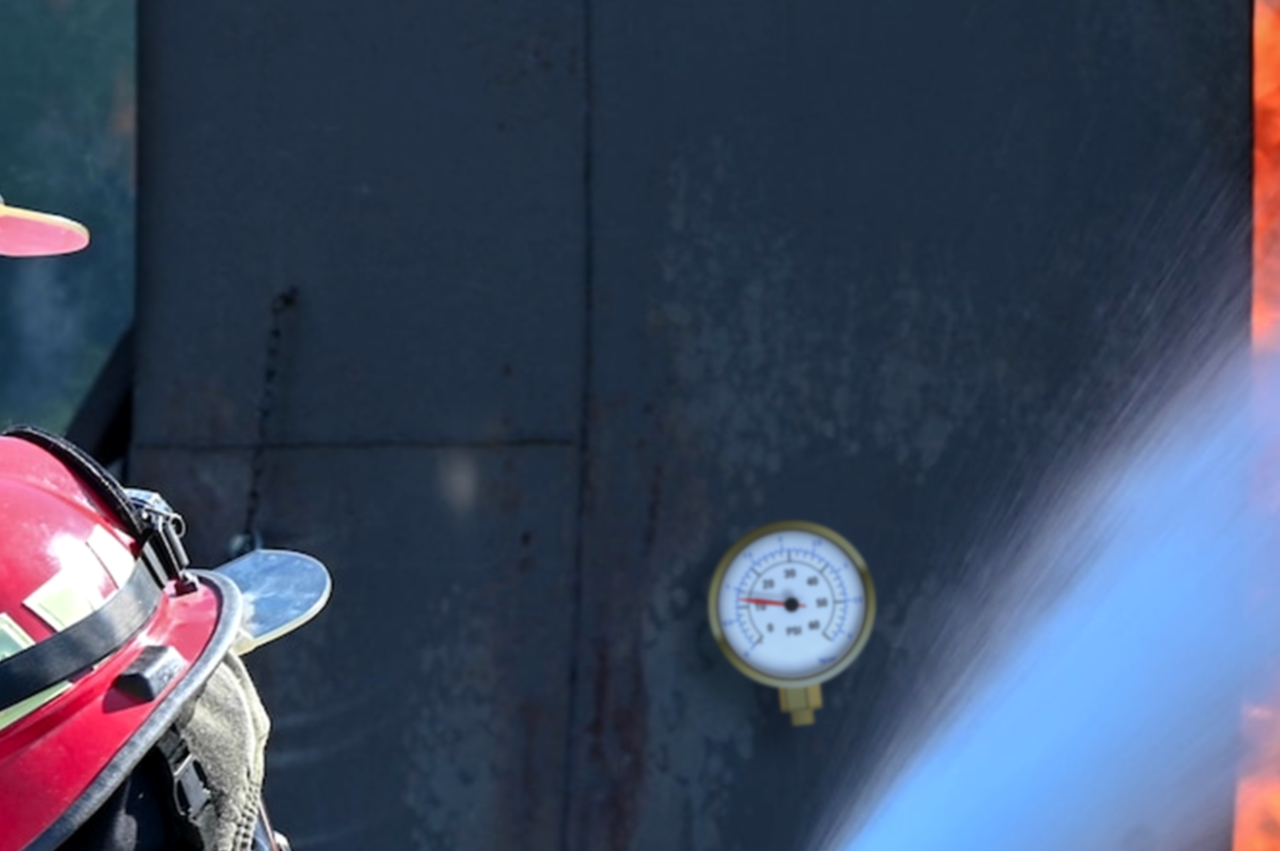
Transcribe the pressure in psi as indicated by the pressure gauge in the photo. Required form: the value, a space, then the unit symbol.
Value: 12 psi
